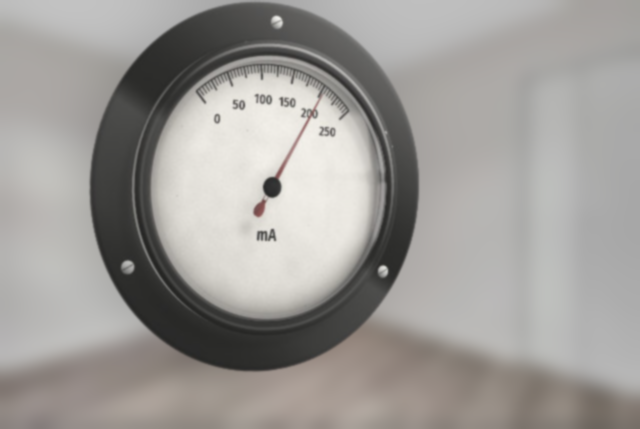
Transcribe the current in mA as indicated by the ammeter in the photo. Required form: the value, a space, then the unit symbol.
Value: 200 mA
